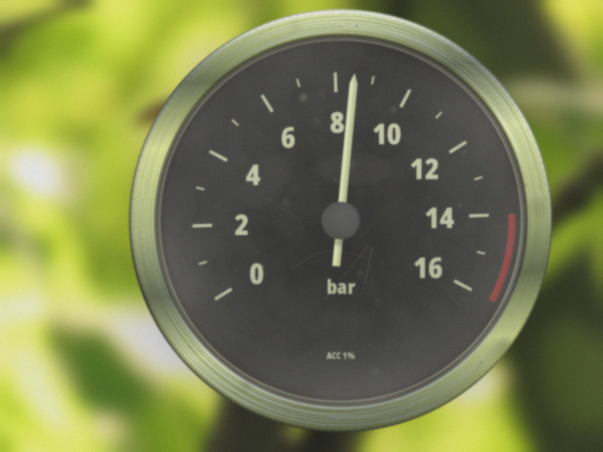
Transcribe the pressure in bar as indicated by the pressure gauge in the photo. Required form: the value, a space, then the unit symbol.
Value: 8.5 bar
